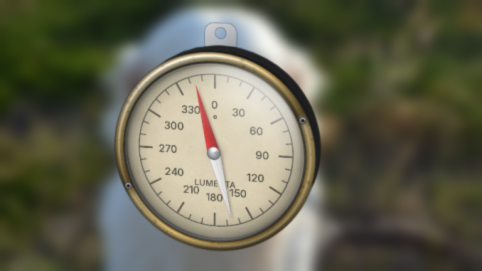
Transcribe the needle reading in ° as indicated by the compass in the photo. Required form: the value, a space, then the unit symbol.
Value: 345 °
